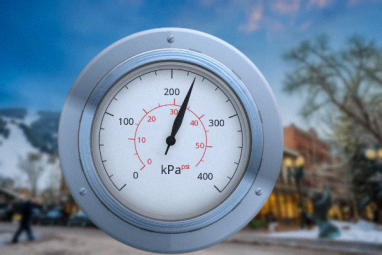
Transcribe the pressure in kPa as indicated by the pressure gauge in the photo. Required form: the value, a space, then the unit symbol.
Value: 230 kPa
